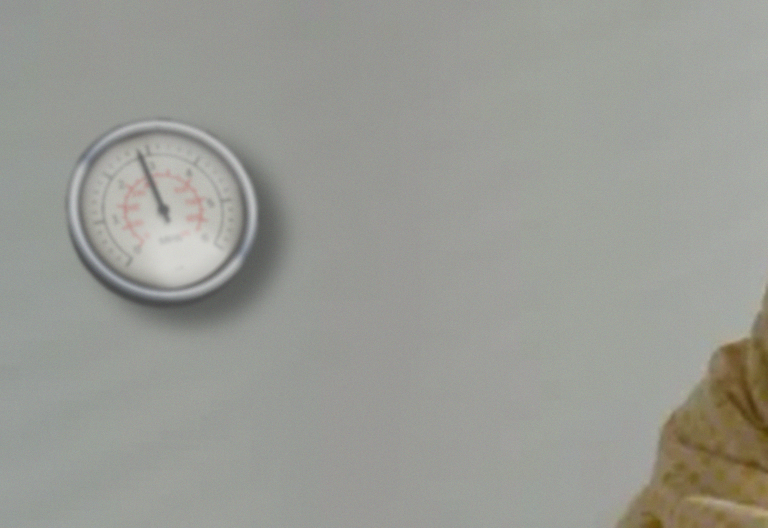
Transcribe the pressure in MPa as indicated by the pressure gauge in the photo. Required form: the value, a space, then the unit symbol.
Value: 2.8 MPa
